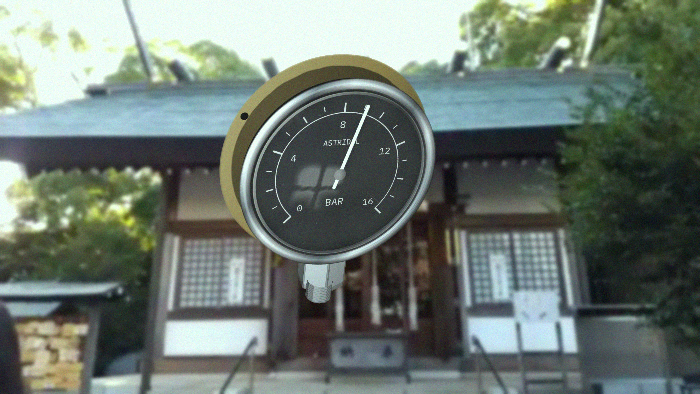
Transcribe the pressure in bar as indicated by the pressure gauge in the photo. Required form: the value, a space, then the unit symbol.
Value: 9 bar
